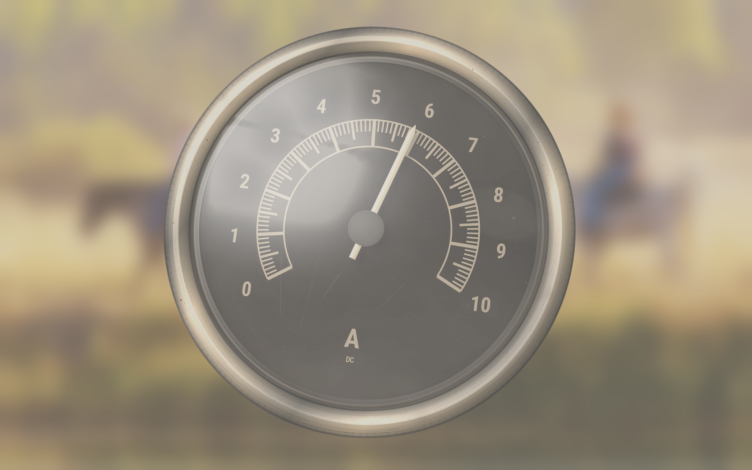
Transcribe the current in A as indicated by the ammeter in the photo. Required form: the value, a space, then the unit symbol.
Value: 5.9 A
